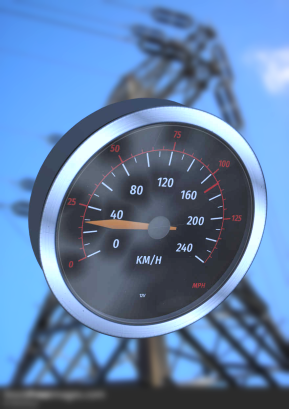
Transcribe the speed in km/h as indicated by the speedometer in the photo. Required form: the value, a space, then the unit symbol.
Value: 30 km/h
